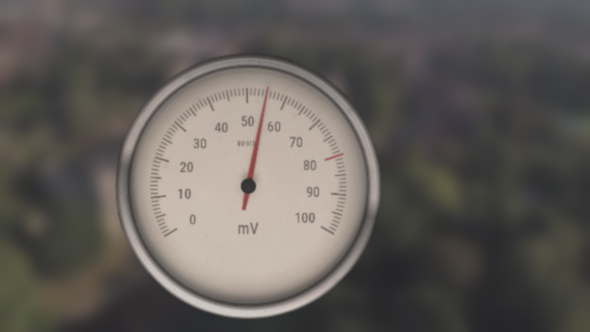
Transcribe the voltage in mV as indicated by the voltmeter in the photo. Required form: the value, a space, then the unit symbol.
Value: 55 mV
